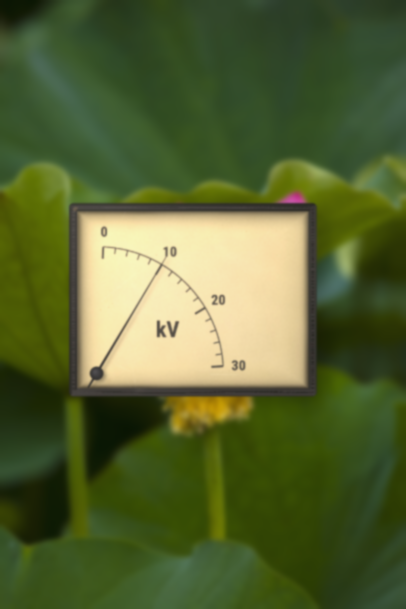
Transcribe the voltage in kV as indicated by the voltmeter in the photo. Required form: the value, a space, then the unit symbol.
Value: 10 kV
